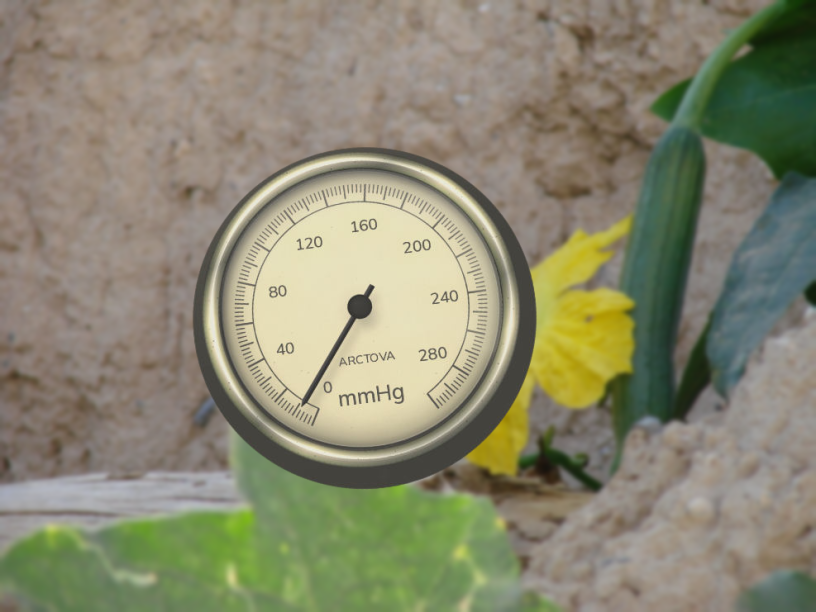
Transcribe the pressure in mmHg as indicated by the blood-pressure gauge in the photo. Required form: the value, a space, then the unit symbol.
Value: 8 mmHg
